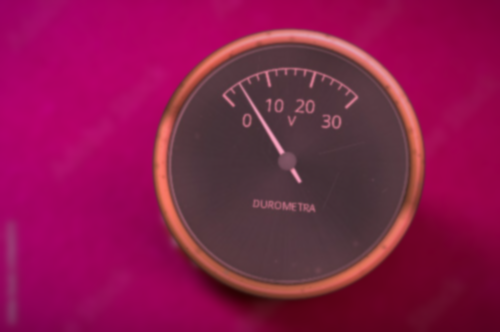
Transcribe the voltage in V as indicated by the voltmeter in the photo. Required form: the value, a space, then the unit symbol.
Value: 4 V
